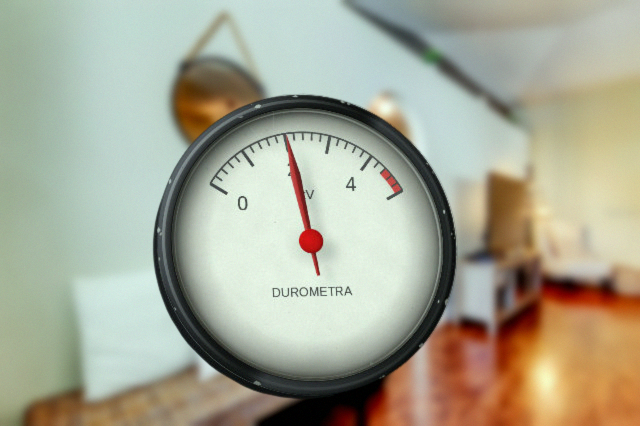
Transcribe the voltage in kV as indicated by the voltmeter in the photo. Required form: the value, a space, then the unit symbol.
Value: 2 kV
